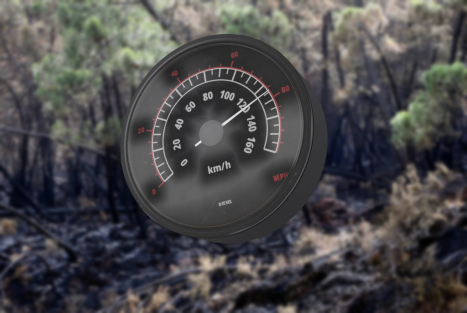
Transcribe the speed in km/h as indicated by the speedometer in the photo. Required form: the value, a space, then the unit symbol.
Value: 125 km/h
